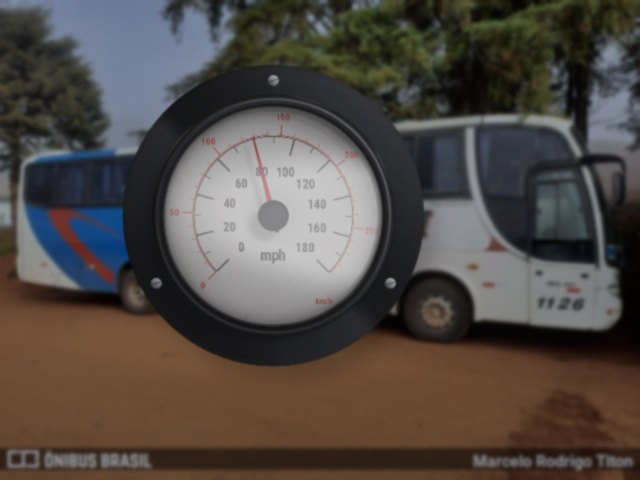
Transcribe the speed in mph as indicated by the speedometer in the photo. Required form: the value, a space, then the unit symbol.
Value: 80 mph
